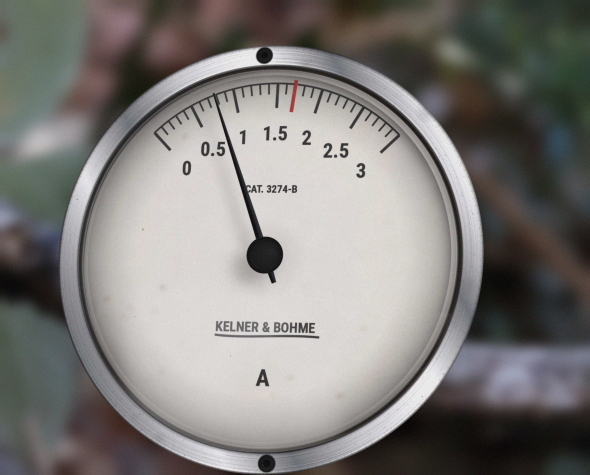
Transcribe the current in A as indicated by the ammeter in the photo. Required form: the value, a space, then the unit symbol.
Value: 0.8 A
